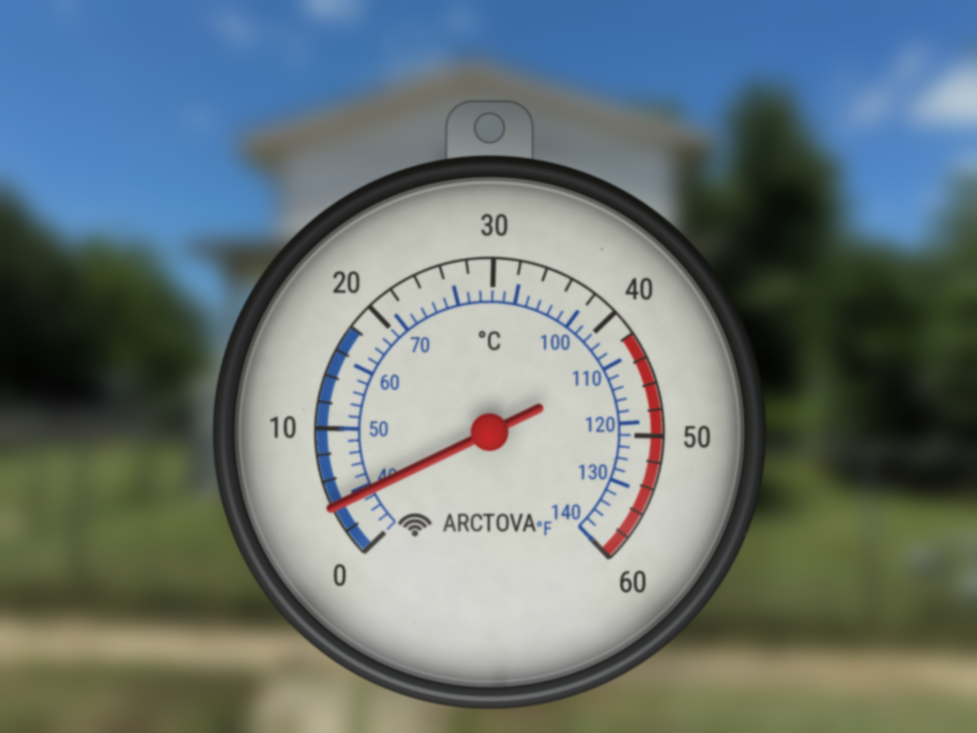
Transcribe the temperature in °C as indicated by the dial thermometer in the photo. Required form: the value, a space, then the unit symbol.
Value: 4 °C
